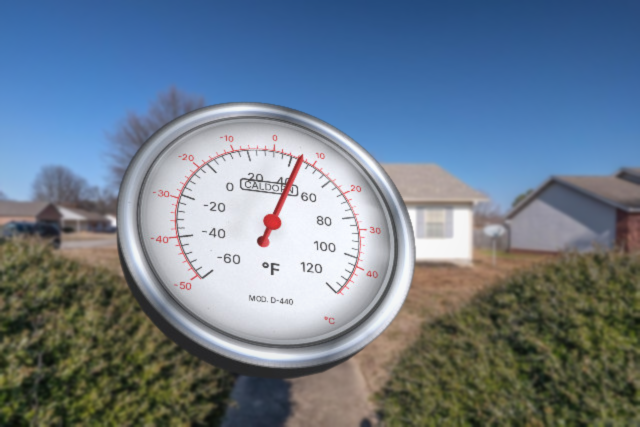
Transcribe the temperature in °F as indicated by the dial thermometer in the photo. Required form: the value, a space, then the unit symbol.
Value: 44 °F
